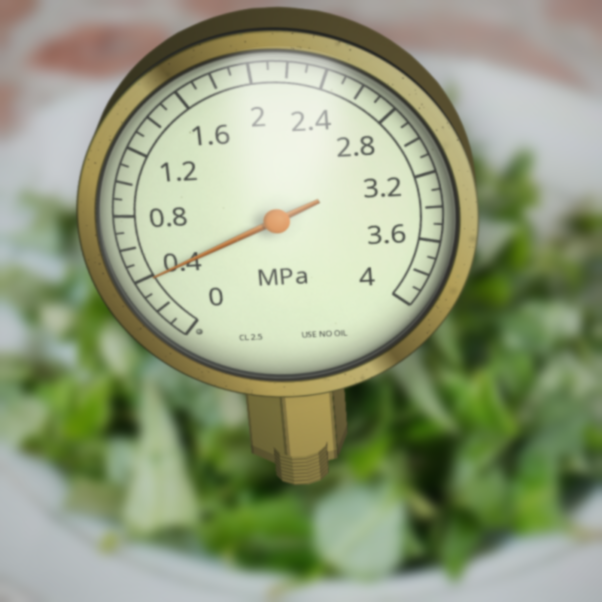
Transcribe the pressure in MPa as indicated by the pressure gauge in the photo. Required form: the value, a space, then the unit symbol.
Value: 0.4 MPa
